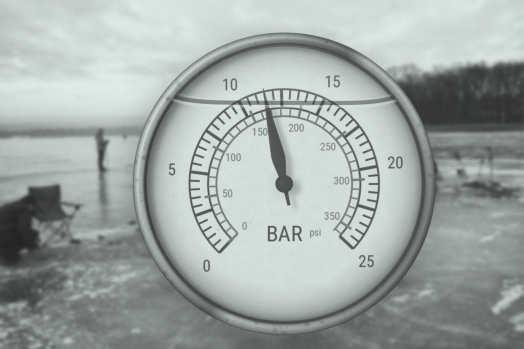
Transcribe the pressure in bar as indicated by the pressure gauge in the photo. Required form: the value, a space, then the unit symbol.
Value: 11.5 bar
